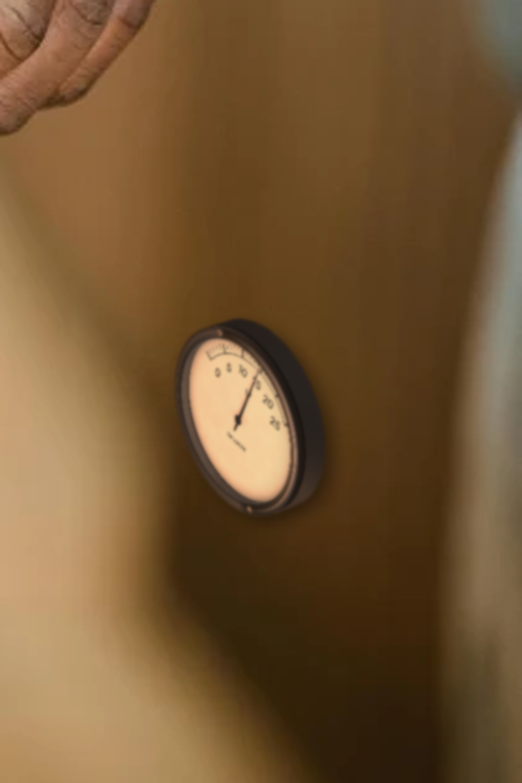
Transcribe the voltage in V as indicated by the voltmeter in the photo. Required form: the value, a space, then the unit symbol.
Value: 15 V
